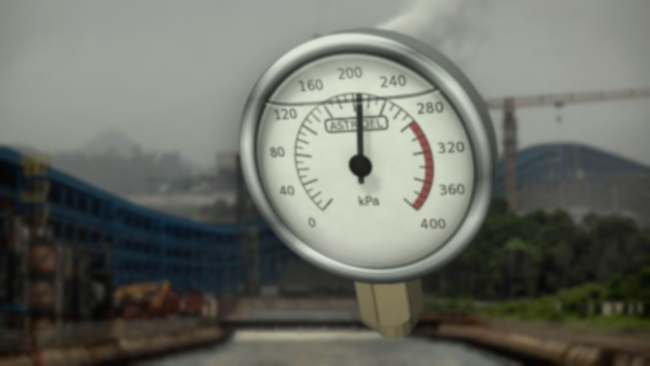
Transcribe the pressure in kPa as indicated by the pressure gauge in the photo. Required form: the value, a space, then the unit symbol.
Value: 210 kPa
